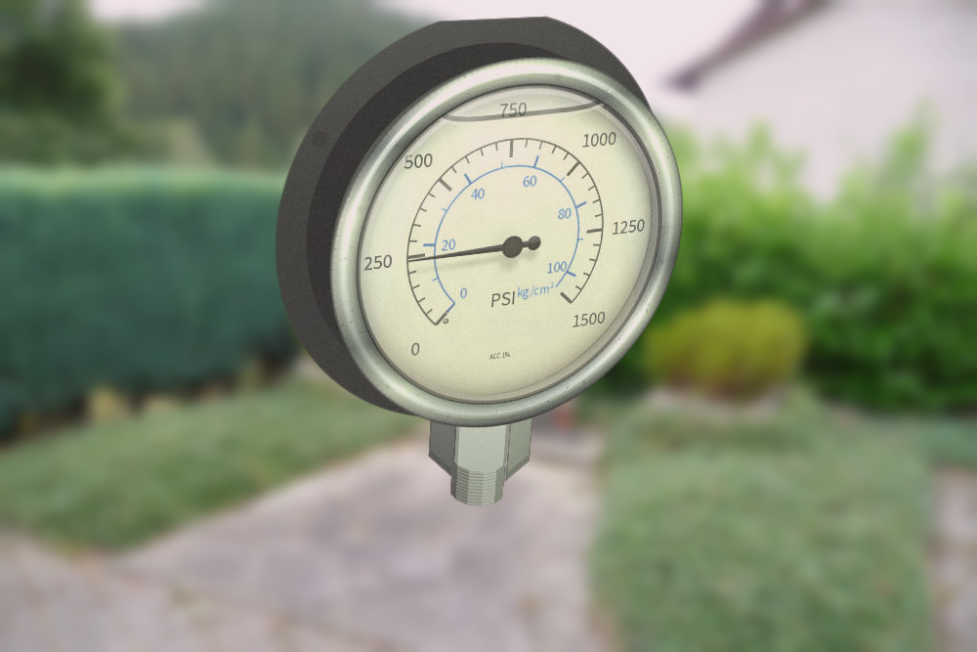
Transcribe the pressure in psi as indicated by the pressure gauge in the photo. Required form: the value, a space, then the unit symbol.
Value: 250 psi
